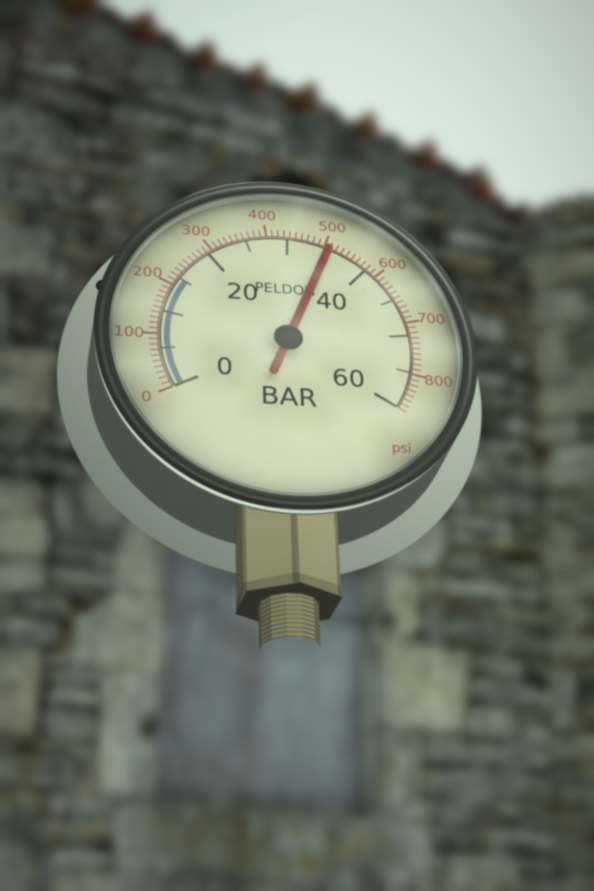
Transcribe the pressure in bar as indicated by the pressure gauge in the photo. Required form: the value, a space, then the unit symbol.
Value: 35 bar
